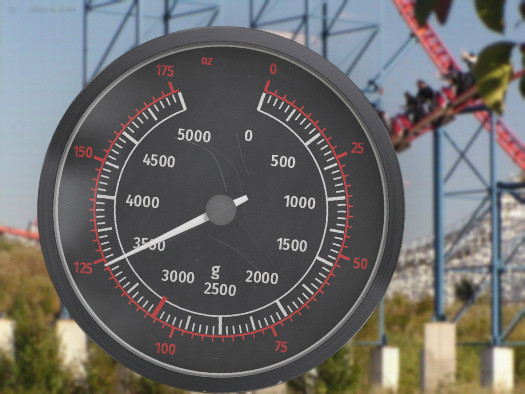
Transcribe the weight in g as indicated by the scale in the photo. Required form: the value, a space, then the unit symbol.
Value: 3500 g
